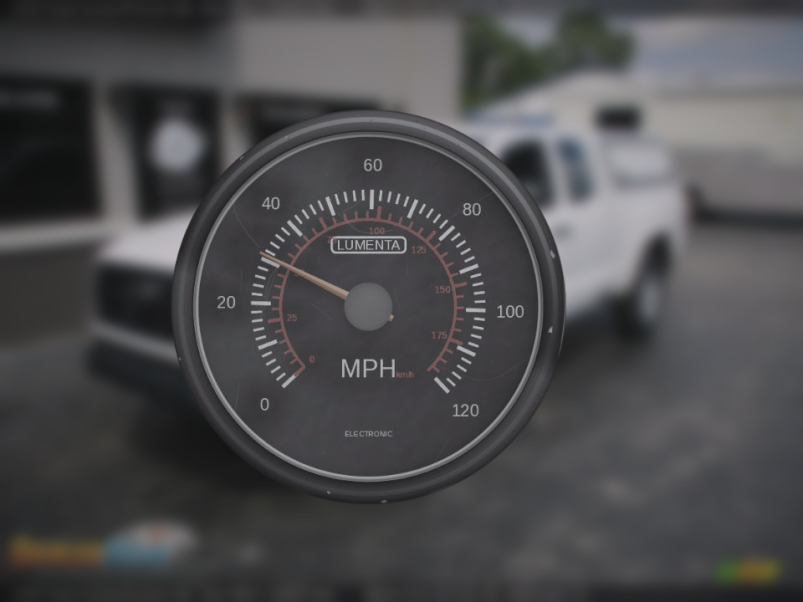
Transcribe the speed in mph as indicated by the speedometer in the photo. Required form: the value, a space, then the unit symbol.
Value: 31 mph
